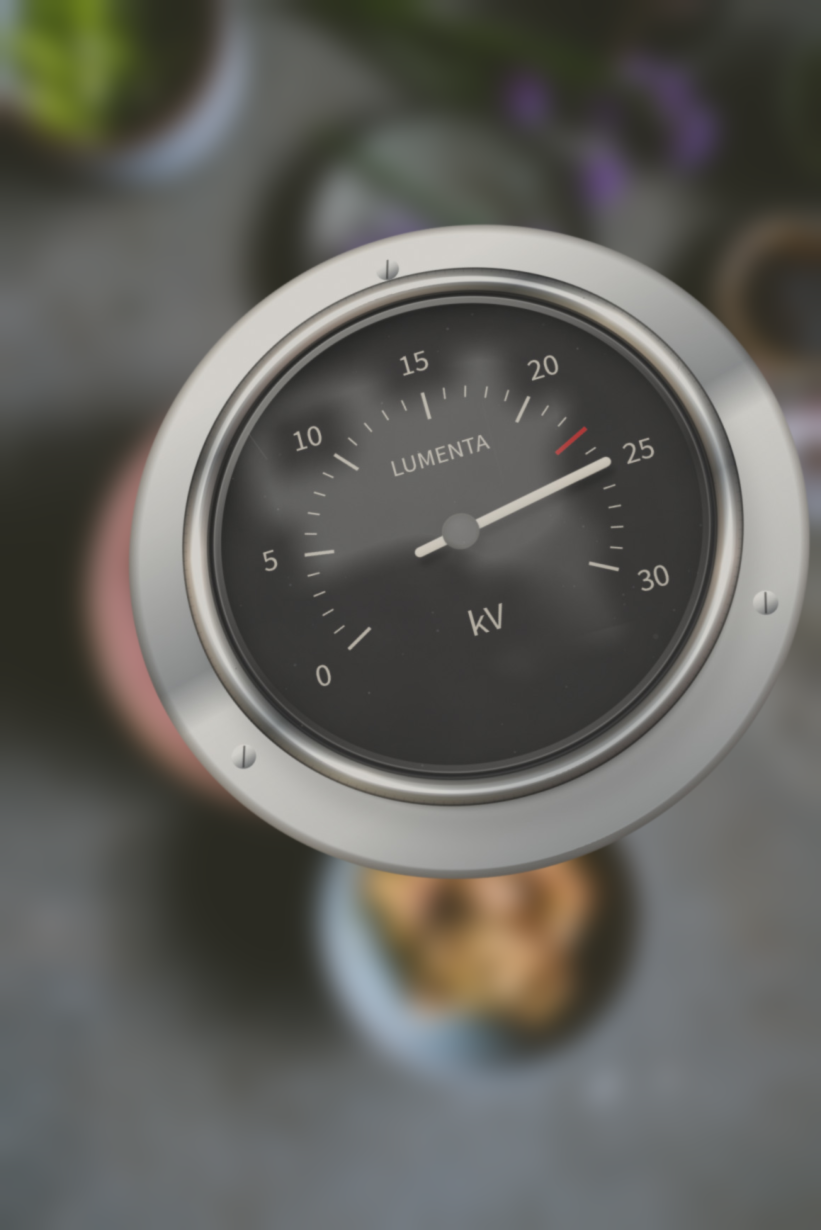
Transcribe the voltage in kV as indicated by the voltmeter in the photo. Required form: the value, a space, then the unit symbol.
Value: 25 kV
